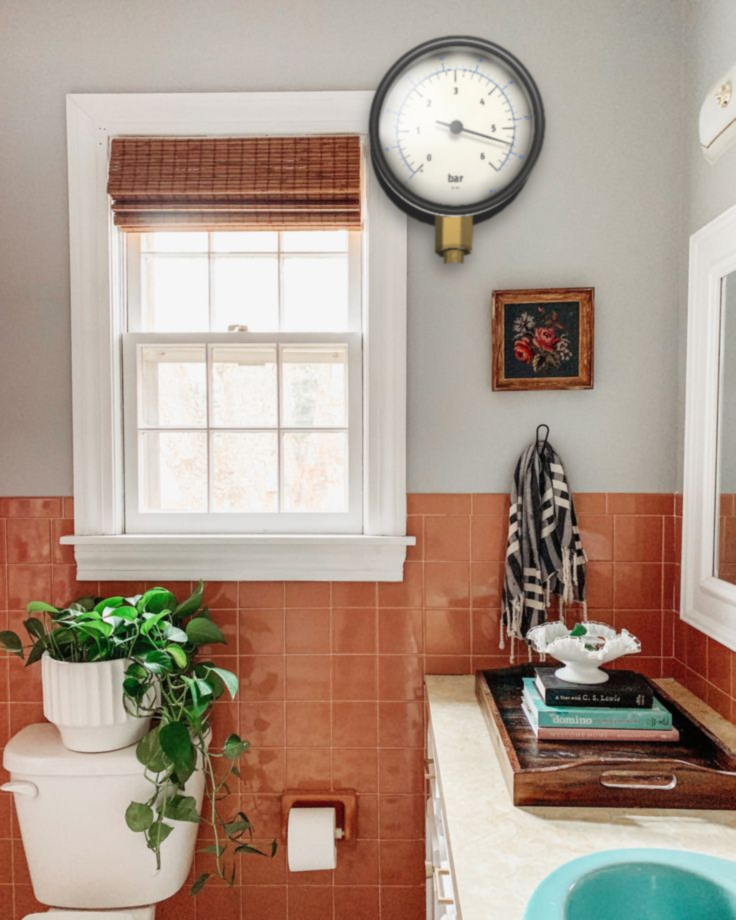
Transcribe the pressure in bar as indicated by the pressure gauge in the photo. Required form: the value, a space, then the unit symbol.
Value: 5.4 bar
